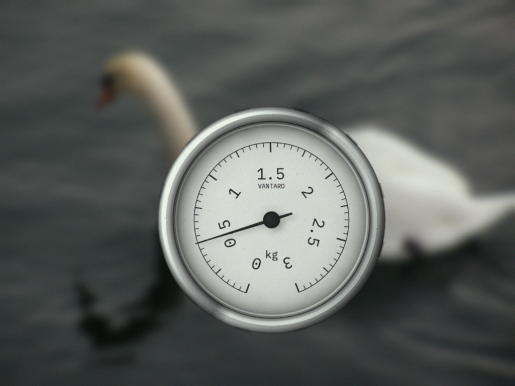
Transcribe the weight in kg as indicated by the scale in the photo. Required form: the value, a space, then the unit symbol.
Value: 0.5 kg
